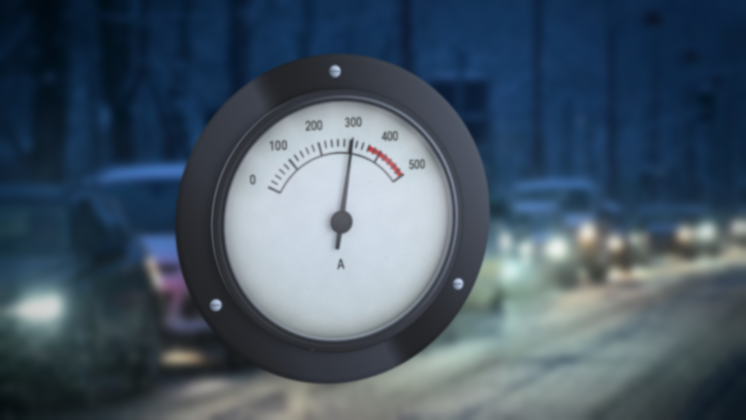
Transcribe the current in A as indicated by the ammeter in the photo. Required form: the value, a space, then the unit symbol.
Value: 300 A
